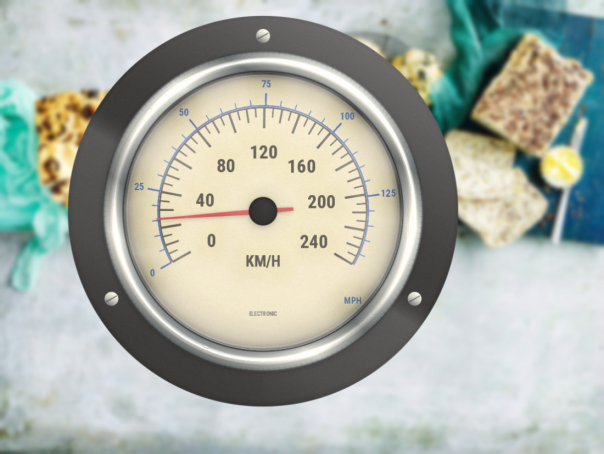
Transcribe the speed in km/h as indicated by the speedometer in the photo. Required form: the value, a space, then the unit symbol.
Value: 25 km/h
